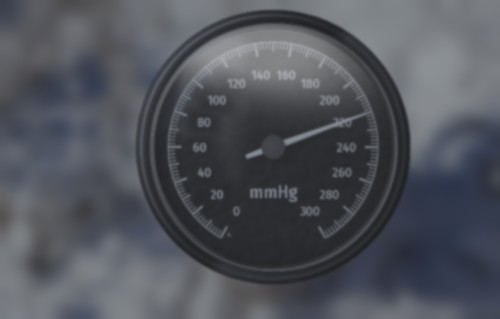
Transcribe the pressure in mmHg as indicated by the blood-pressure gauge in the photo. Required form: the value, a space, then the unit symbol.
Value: 220 mmHg
